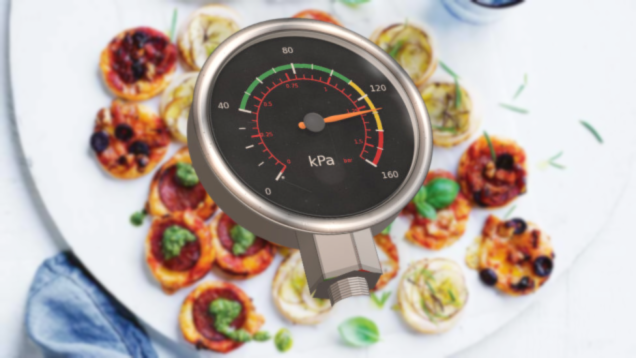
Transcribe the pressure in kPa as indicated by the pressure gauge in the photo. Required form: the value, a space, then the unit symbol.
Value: 130 kPa
